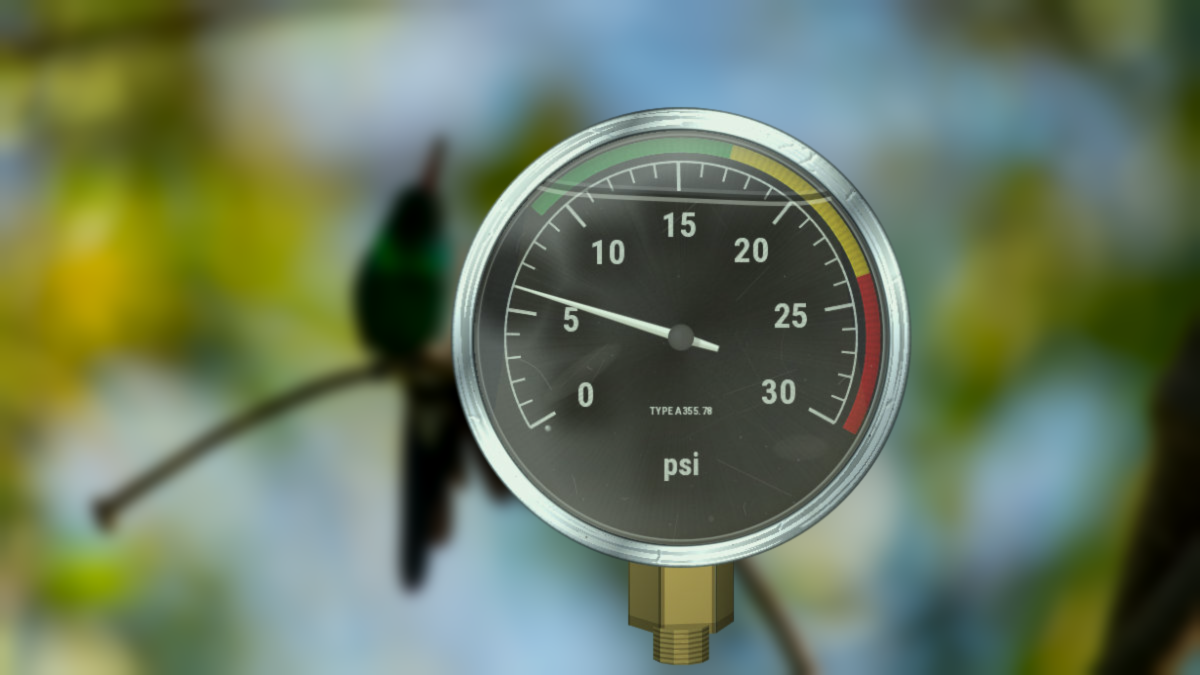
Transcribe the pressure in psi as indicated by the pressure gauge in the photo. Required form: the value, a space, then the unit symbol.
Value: 6 psi
